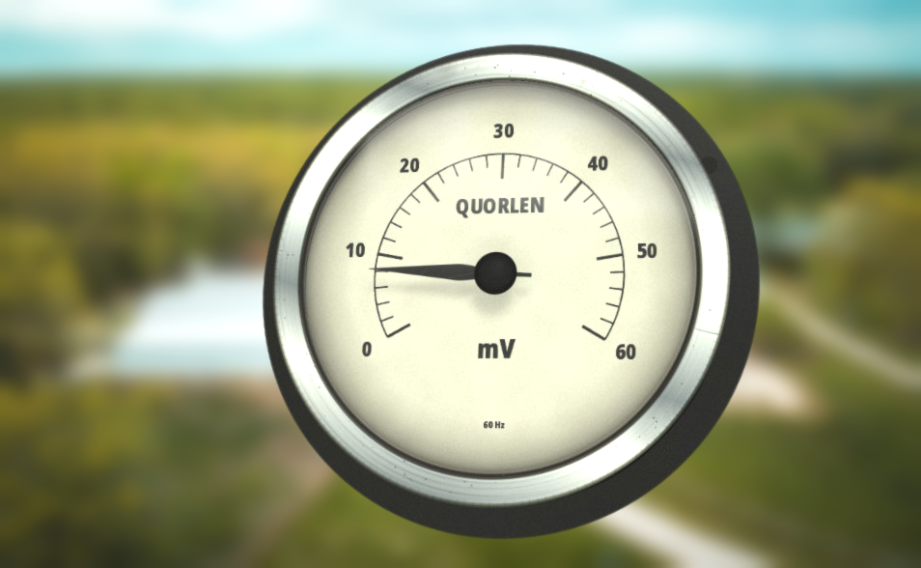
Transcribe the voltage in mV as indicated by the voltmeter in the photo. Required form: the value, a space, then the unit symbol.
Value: 8 mV
